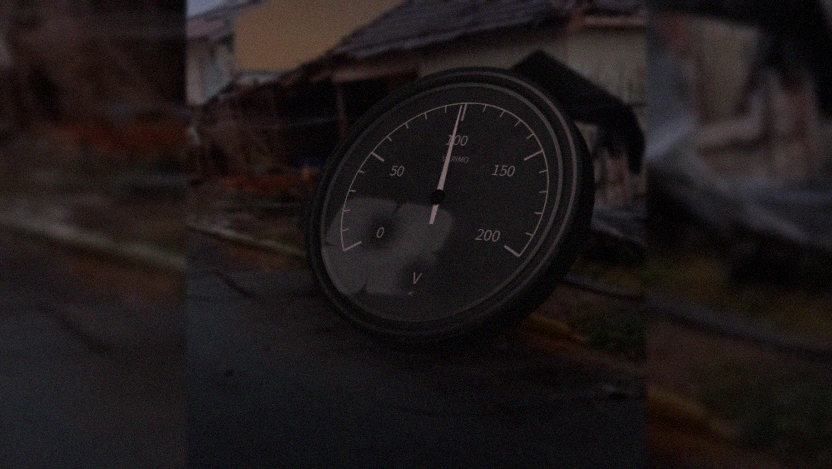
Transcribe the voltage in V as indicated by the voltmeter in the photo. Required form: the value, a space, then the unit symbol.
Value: 100 V
